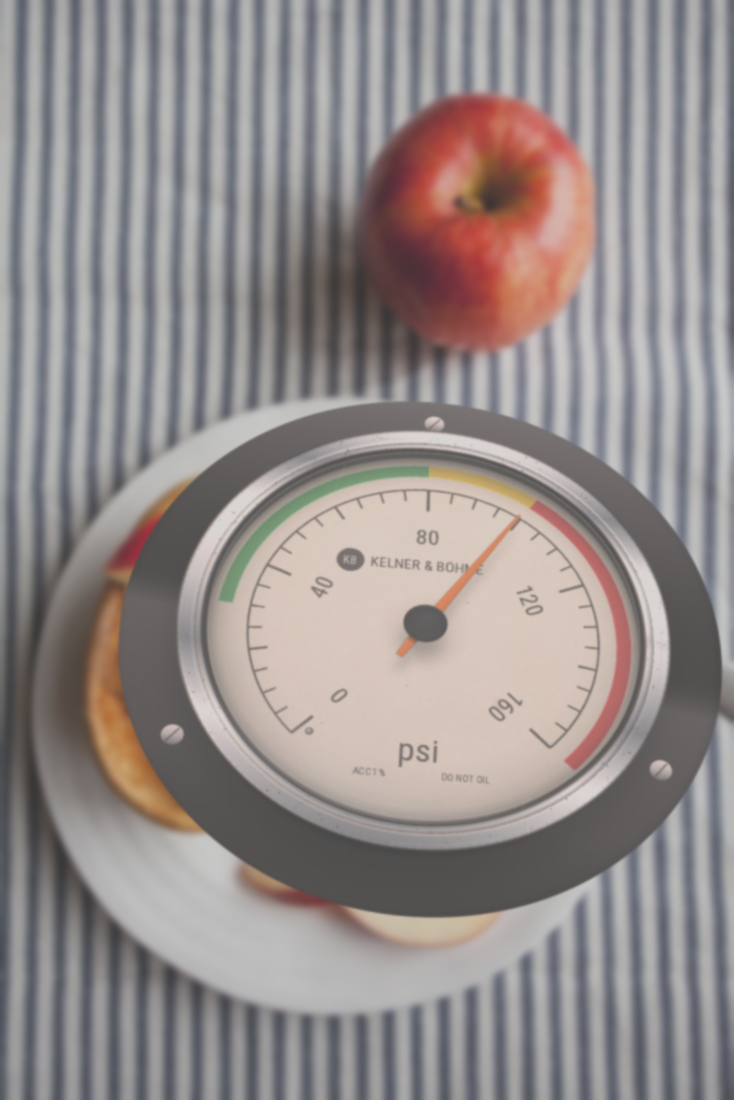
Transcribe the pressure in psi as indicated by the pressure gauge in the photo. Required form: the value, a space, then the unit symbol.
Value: 100 psi
